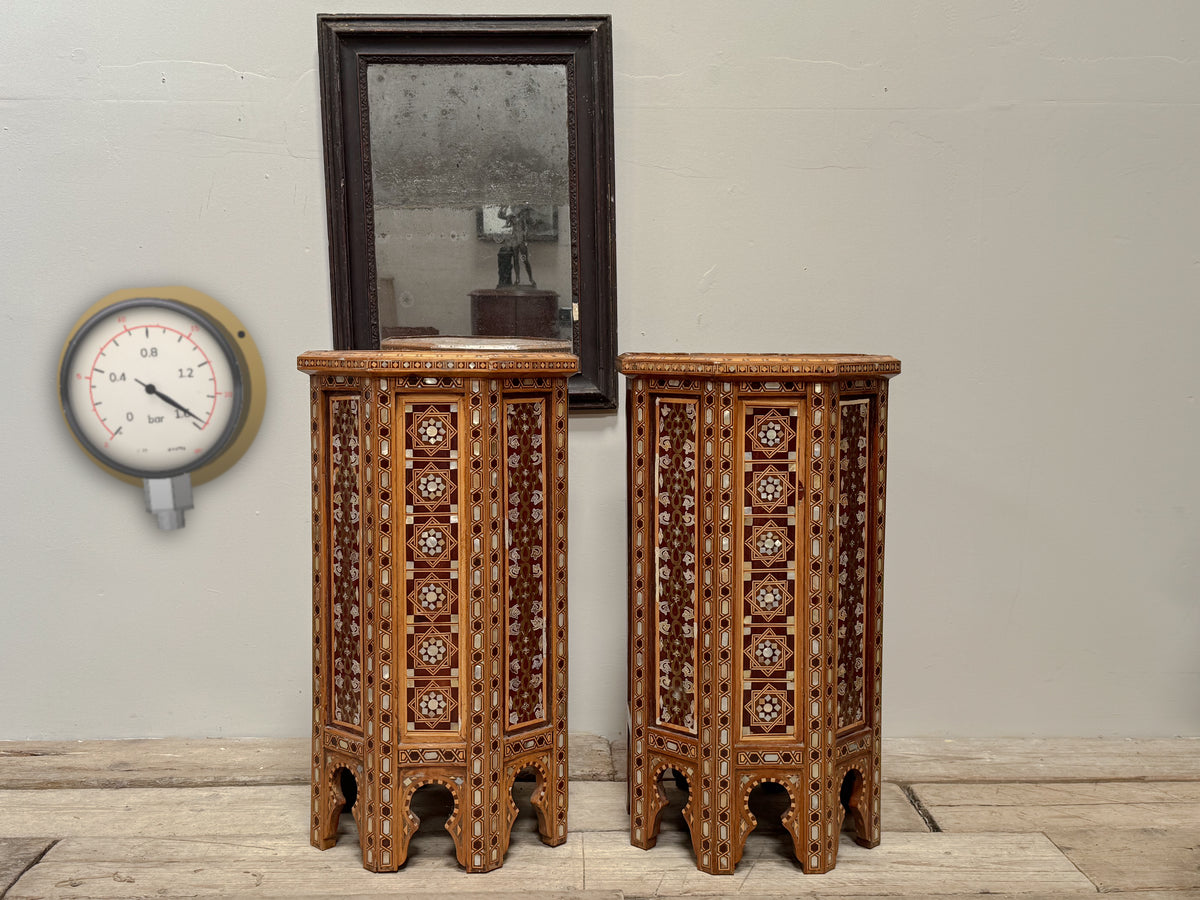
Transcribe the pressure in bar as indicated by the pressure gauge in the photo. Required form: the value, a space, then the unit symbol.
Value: 1.55 bar
